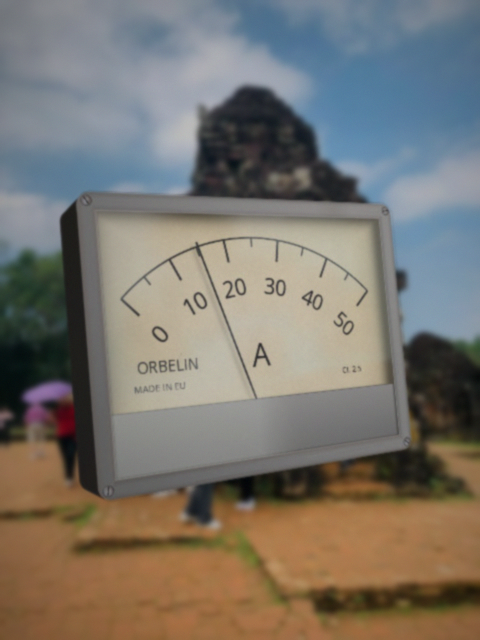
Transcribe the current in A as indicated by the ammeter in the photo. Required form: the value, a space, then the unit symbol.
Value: 15 A
